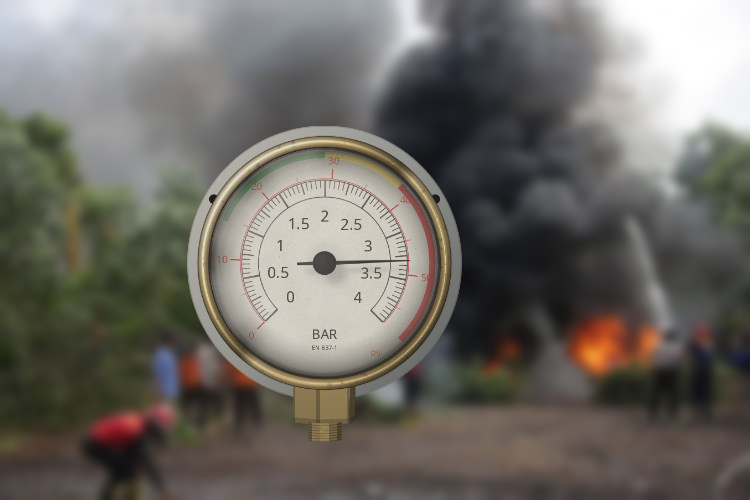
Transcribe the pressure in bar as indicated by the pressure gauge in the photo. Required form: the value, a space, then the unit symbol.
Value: 3.3 bar
